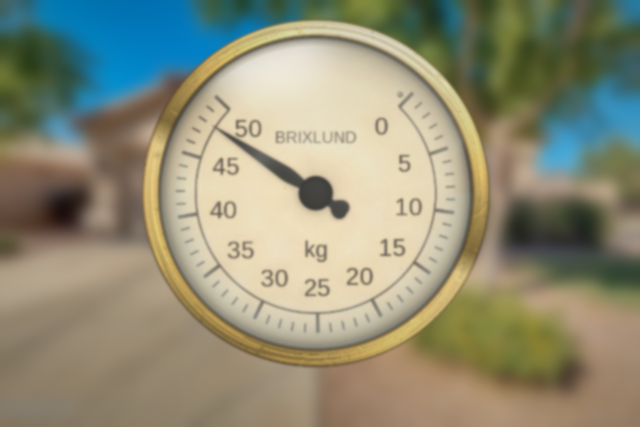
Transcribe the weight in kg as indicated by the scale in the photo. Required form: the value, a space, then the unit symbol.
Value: 48 kg
